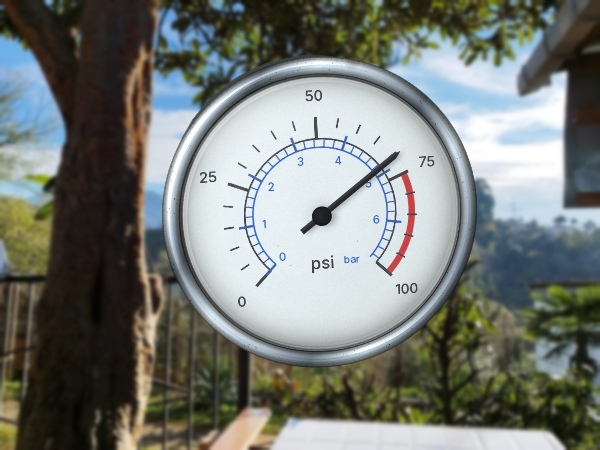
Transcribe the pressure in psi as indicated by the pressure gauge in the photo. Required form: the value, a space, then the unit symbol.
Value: 70 psi
